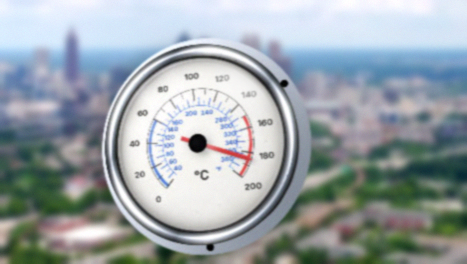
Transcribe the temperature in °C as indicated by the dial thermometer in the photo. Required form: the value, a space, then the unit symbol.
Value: 185 °C
